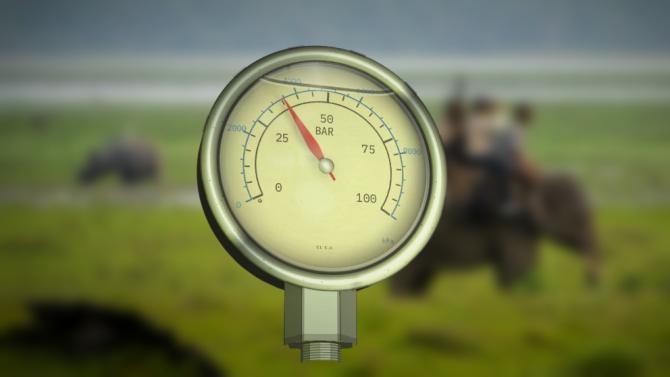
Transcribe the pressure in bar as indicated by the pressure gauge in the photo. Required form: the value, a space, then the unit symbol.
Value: 35 bar
